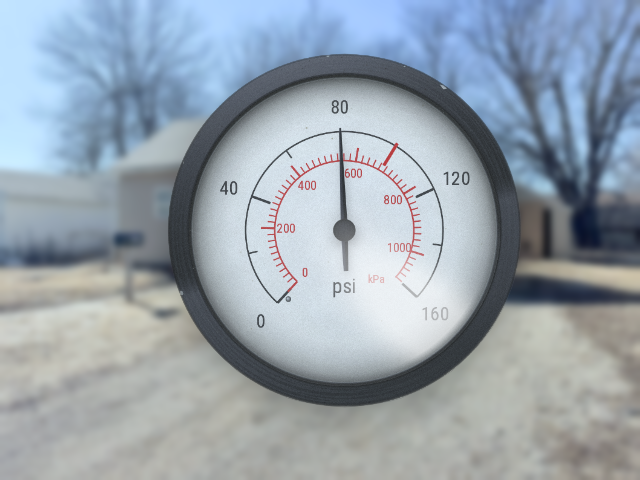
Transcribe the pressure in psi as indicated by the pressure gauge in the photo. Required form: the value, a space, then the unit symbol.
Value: 80 psi
